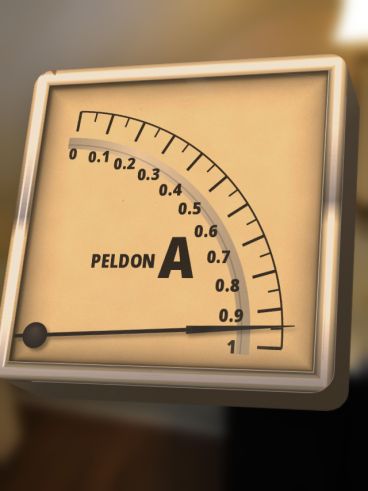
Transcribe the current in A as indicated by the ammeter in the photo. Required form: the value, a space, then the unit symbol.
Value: 0.95 A
